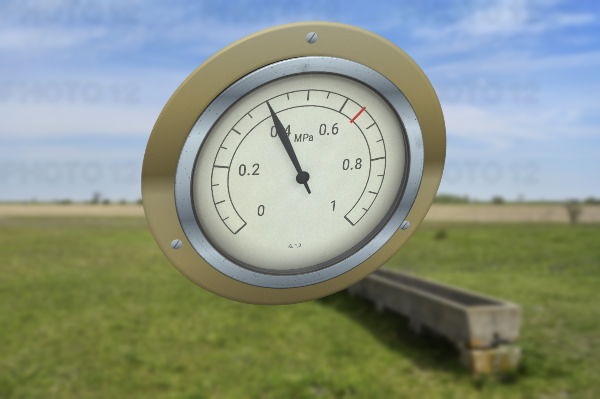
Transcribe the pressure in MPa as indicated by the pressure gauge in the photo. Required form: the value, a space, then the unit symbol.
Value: 0.4 MPa
